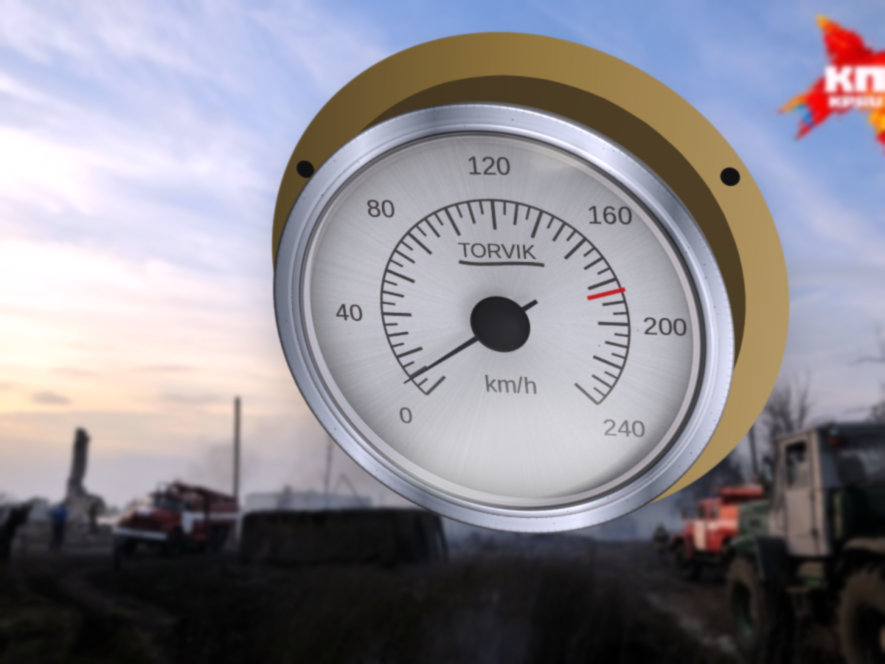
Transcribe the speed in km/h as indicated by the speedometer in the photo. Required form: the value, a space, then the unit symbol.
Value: 10 km/h
